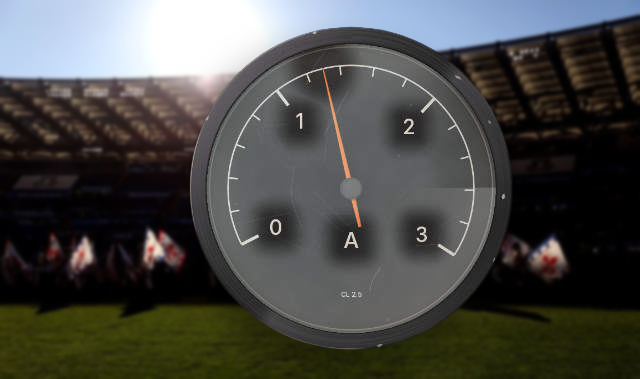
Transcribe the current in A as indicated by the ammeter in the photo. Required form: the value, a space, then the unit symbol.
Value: 1.3 A
